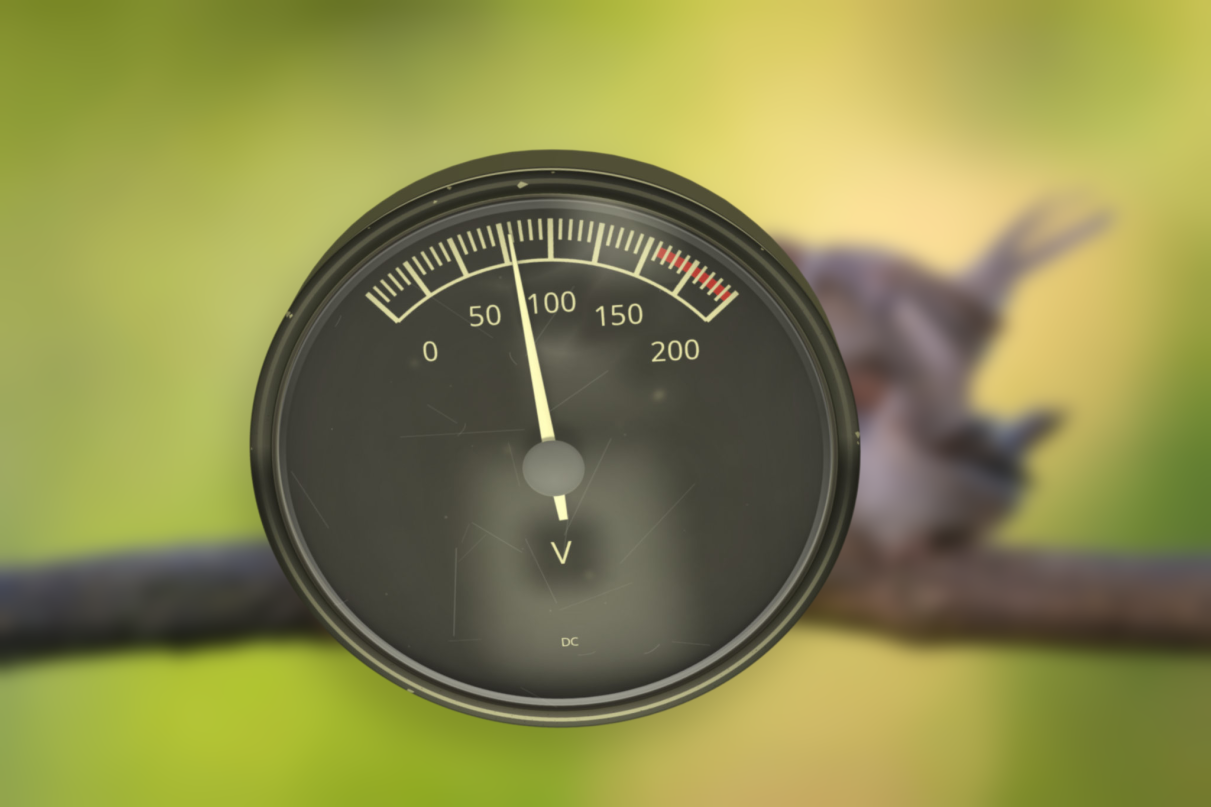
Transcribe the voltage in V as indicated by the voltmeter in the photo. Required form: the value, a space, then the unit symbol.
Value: 80 V
